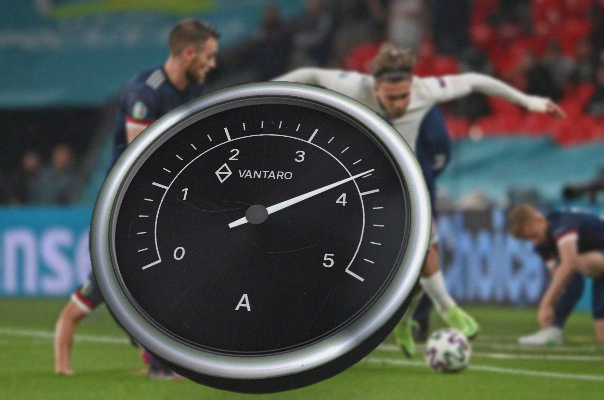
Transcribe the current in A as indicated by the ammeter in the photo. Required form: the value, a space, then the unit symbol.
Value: 3.8 A
